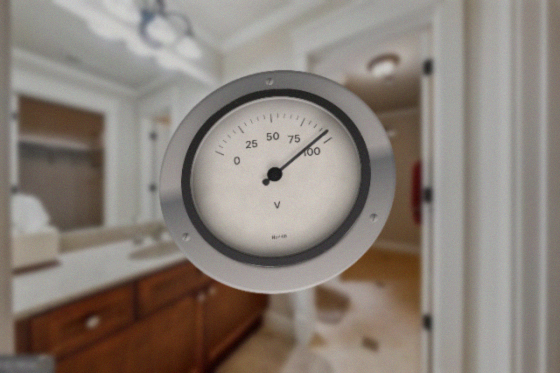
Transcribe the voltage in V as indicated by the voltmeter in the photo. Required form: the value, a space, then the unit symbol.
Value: 95 V
